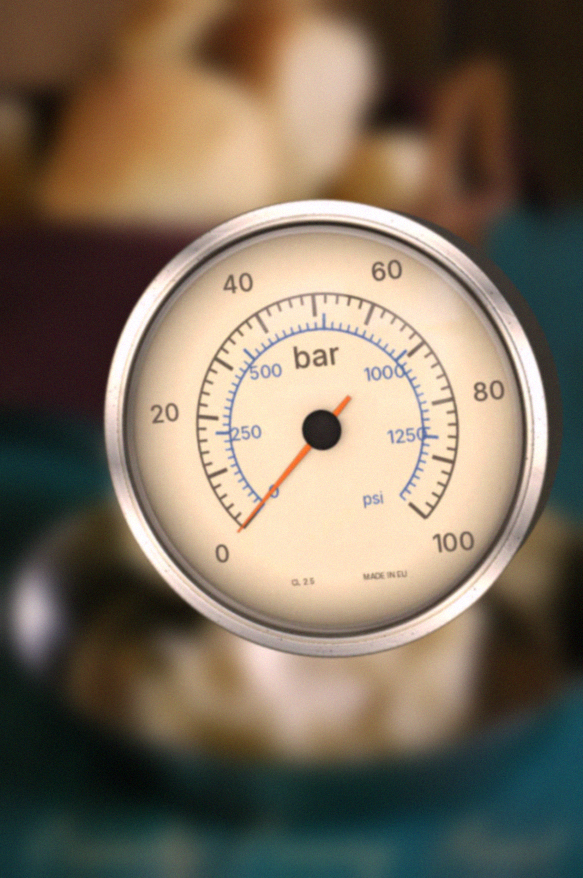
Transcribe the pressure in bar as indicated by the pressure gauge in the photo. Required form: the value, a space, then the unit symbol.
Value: 0 bar
